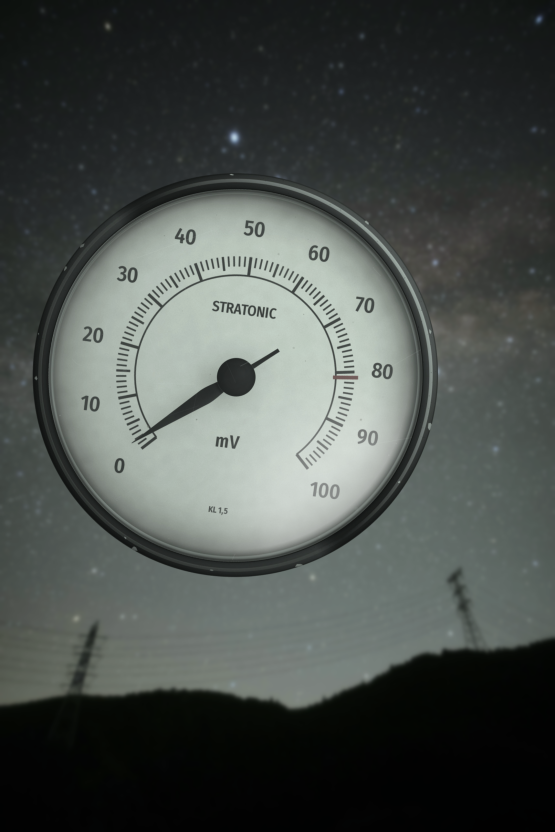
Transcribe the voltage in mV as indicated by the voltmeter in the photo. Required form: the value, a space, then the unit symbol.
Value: 2 mV
